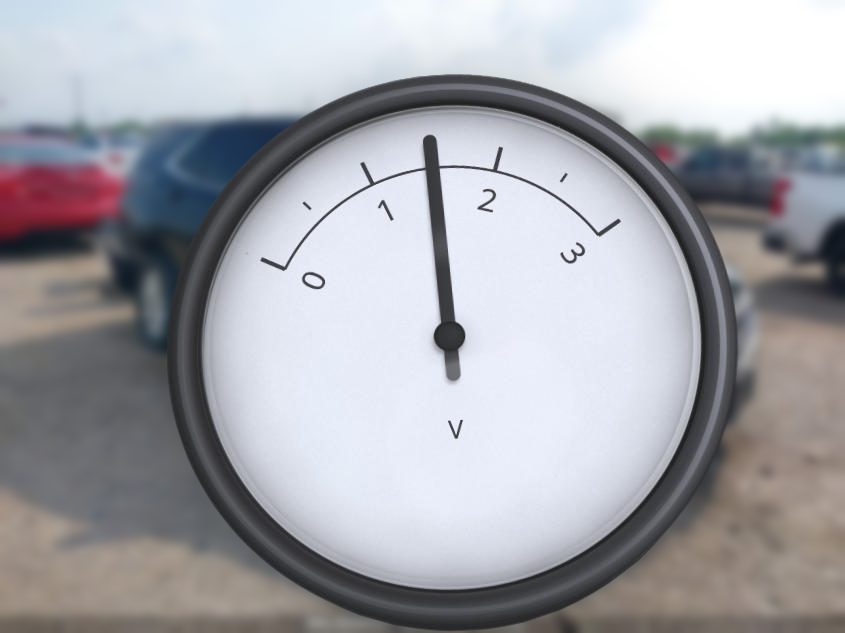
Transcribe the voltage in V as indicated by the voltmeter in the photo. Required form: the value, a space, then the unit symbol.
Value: 1.5 V
